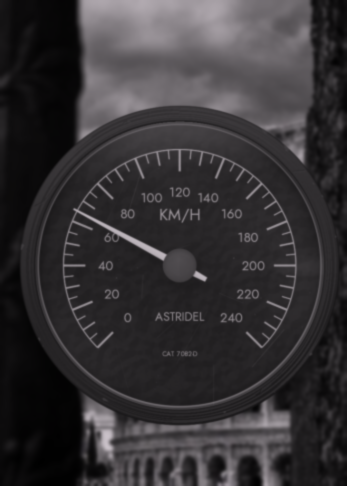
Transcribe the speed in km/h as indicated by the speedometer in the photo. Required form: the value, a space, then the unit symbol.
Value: 65 km/h
